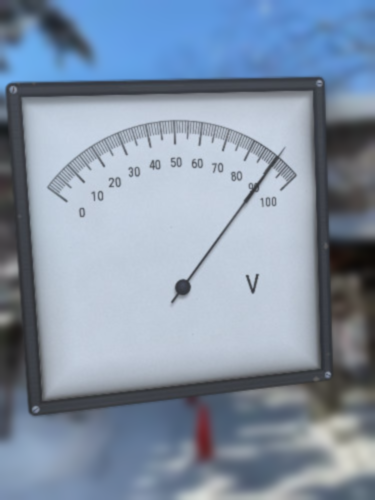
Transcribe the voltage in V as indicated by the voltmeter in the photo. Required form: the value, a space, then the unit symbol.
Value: 90 V
